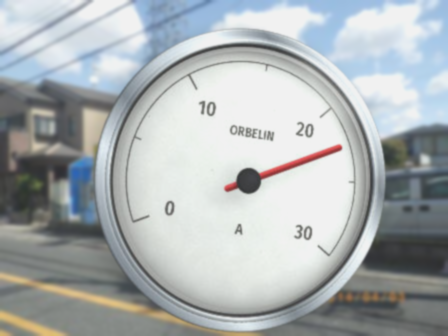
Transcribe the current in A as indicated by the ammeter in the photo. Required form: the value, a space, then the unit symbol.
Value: 22.5 A
